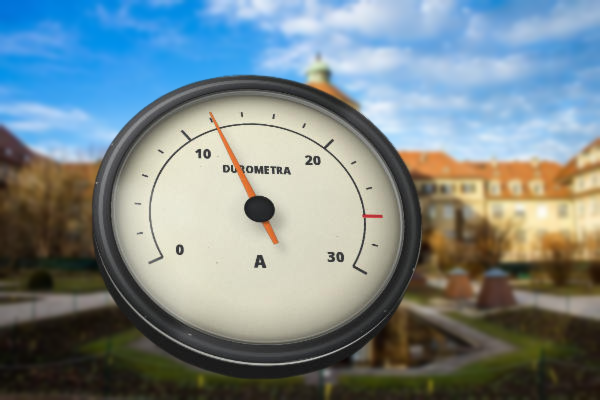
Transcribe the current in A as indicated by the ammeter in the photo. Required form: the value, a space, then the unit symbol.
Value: 12 A
